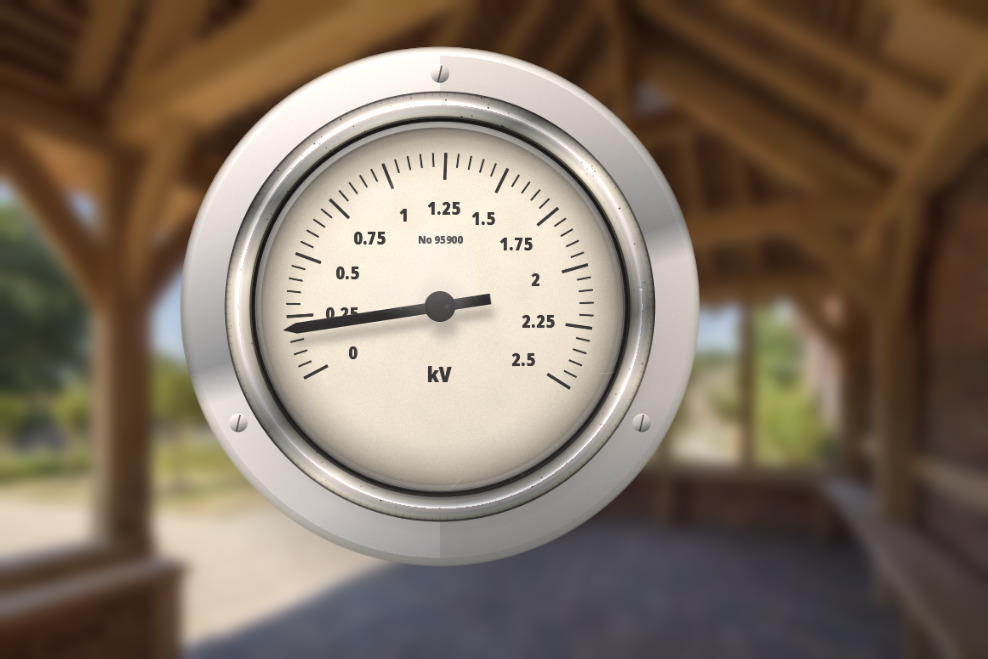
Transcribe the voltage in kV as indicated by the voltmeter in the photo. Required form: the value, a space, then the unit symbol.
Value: 0.2 kV
